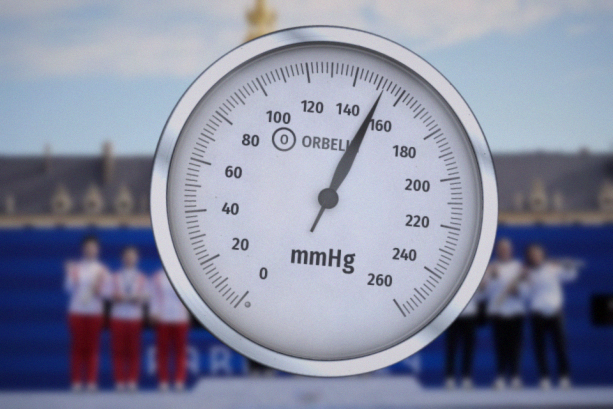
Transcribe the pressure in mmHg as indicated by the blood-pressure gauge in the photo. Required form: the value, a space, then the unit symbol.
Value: 152 mmHg
